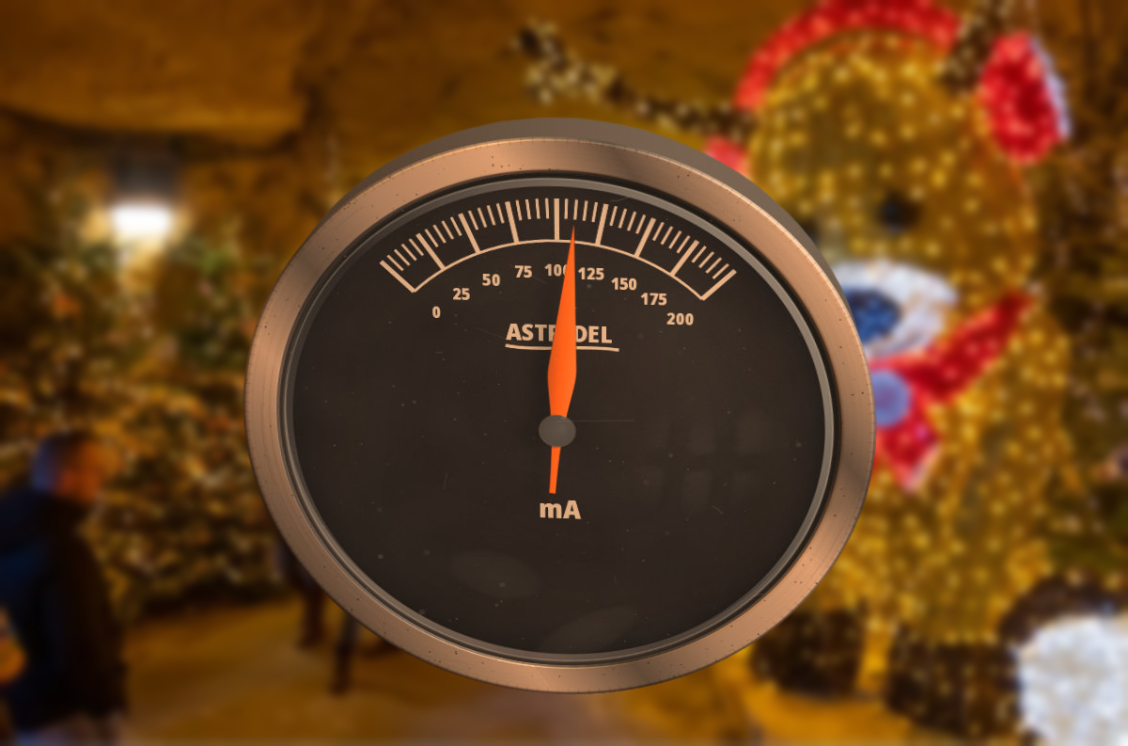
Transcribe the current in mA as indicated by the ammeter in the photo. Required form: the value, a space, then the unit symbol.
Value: 110 mA
